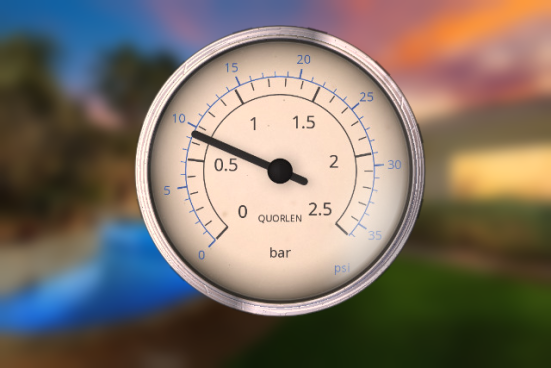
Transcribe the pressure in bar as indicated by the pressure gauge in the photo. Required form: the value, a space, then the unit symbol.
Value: 0.65 bar
